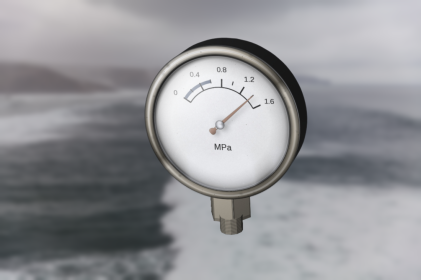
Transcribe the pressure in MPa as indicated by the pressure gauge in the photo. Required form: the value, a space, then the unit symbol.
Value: 1.4 MPa
